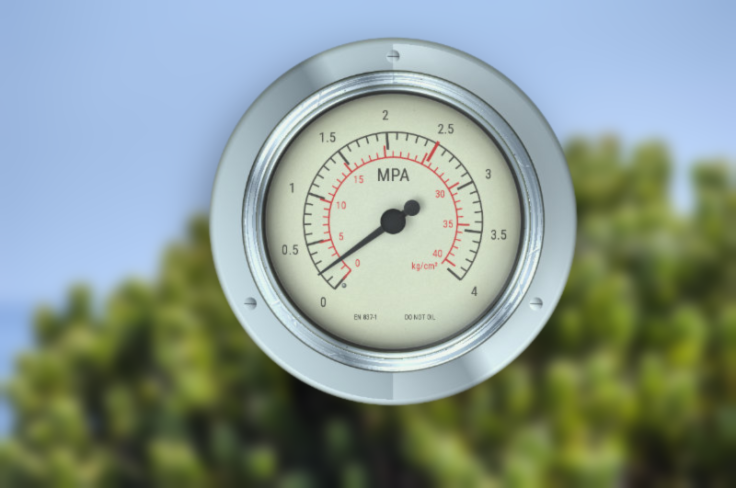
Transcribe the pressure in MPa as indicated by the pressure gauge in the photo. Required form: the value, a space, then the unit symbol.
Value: 0.2 MPa
